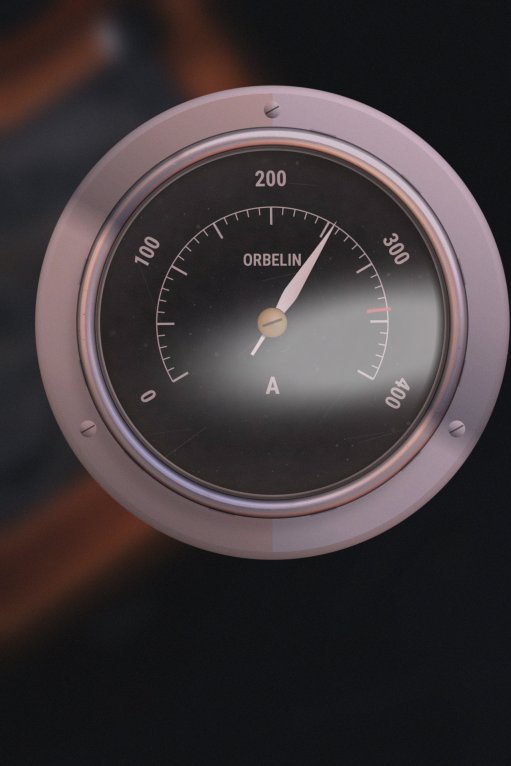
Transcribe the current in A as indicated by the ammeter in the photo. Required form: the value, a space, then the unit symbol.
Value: 255 A
